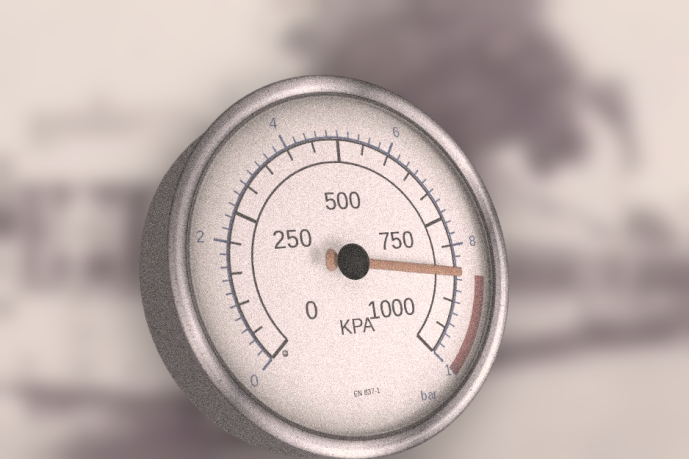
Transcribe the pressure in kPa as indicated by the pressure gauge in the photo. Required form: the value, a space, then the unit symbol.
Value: 850 kPa
